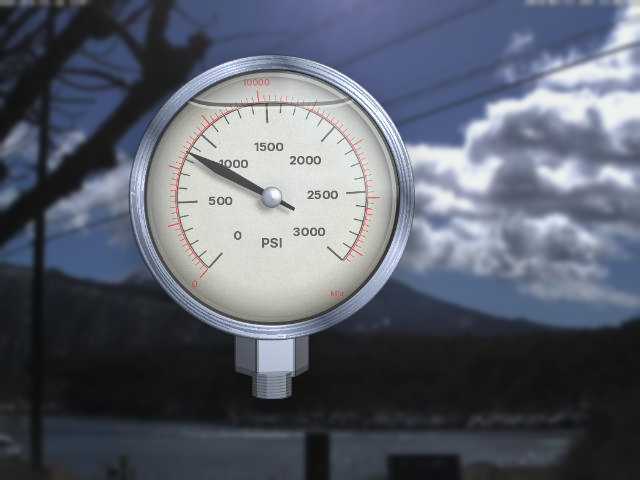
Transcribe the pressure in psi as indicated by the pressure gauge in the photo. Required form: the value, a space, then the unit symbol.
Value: 850 psi
